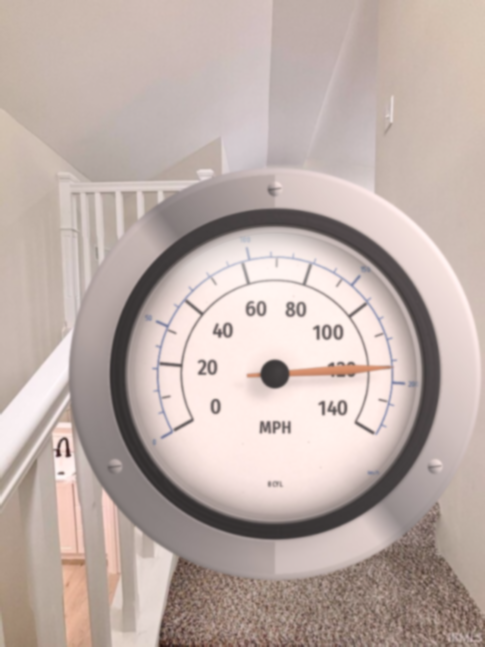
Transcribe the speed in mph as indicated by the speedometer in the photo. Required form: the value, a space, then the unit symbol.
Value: 120 mph
